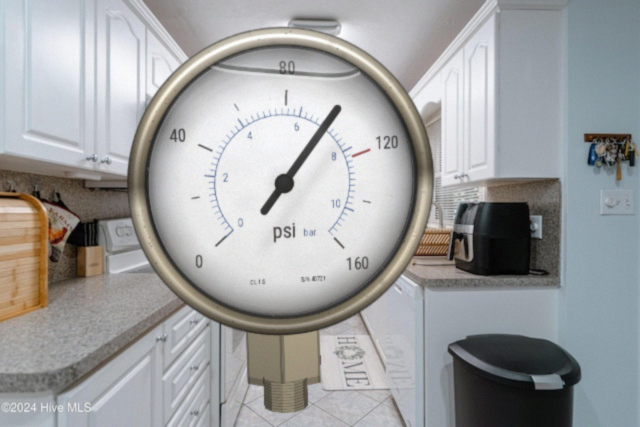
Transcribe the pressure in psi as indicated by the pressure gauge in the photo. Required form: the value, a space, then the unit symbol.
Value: 100 psi
